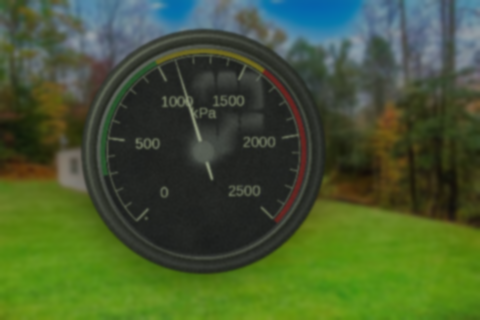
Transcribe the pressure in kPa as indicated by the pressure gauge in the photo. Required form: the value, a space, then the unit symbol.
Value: 1100 kPa
